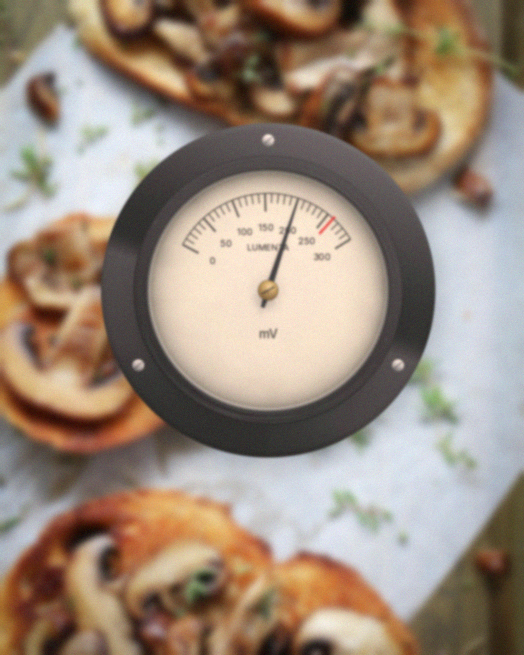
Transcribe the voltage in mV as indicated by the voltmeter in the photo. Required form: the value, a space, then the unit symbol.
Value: 200 mV
